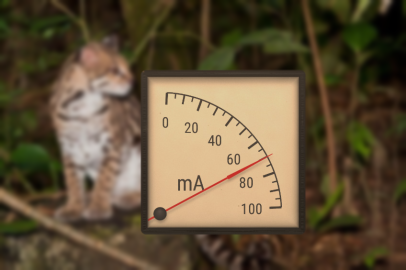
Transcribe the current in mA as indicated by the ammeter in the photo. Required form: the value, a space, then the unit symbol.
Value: 70 mA
